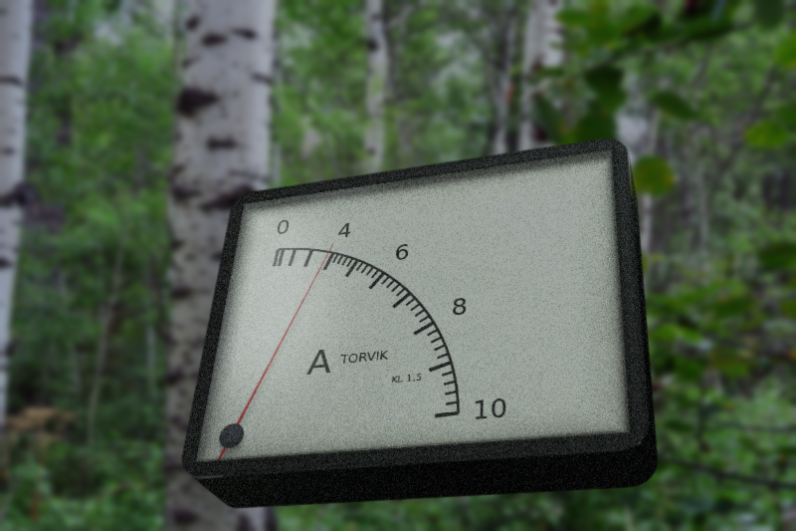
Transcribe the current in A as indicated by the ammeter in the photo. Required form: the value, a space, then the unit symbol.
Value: 4 A
